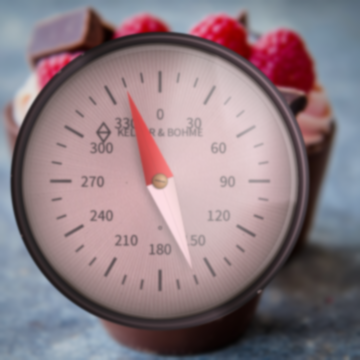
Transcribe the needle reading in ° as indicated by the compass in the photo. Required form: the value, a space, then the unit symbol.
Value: 340 °
